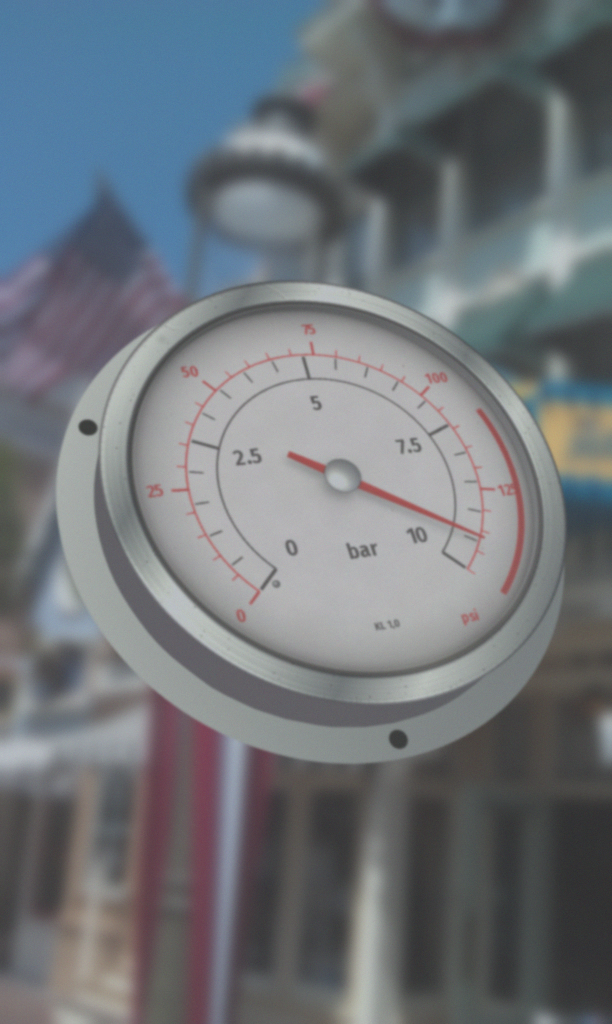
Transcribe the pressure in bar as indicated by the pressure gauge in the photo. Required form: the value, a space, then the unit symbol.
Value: 9.5 bar
